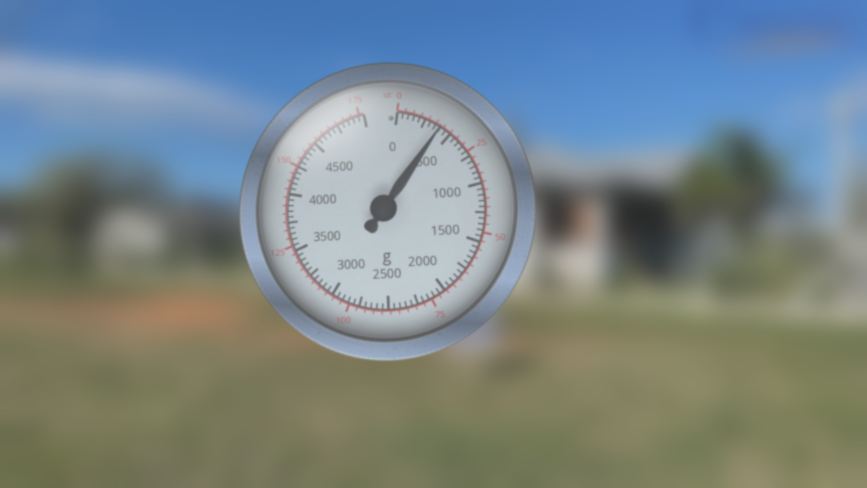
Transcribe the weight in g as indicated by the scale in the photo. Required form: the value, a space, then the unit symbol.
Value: 400 g
